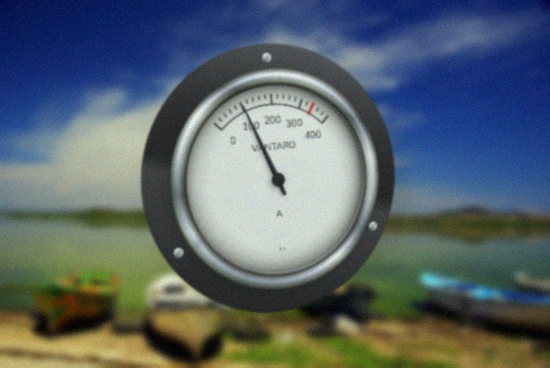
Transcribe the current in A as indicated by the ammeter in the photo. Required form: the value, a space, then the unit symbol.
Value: 100 A
